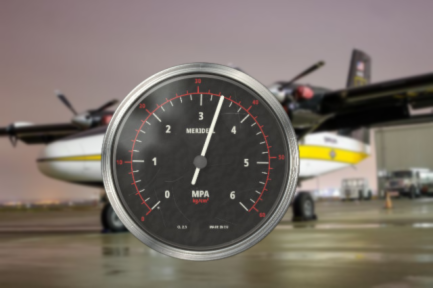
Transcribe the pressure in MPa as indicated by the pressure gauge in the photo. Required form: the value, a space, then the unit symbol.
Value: 3.4 MPa
